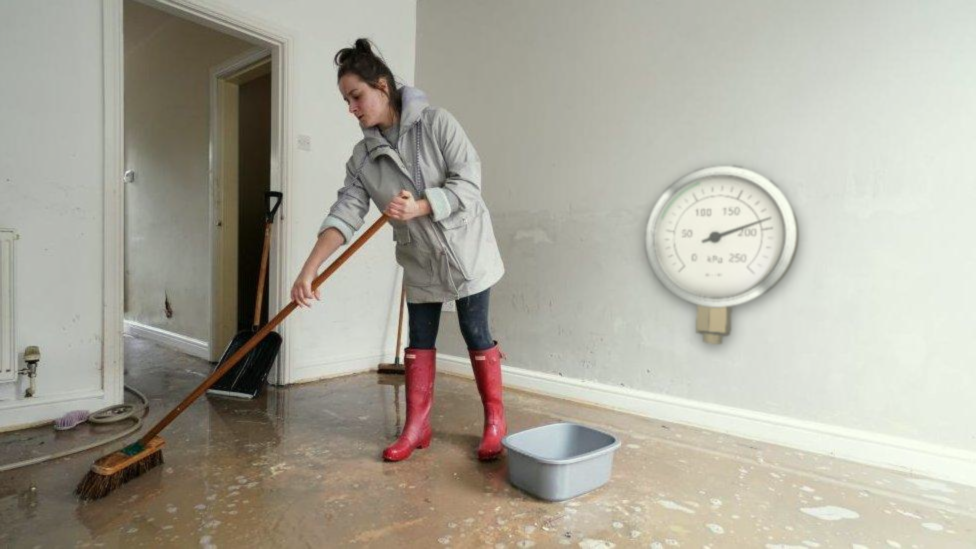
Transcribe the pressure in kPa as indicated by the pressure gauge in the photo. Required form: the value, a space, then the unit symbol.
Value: 190 kPa
